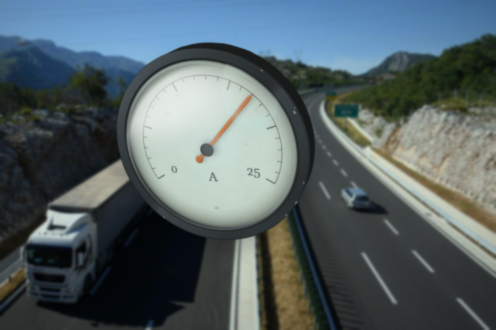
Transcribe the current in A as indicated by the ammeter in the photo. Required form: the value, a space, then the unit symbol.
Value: 17 A
